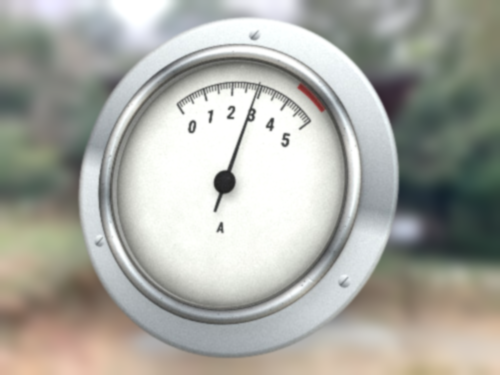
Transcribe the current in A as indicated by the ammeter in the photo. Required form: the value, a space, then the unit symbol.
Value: 3 A
